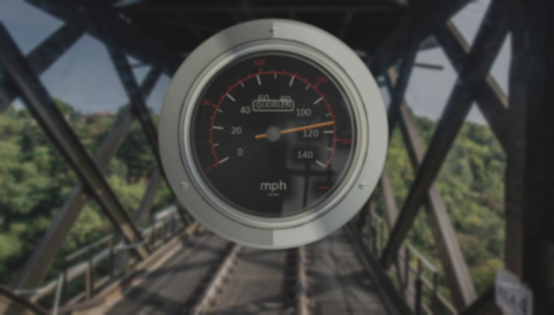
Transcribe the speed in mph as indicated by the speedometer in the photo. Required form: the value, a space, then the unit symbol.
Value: 115 mph
